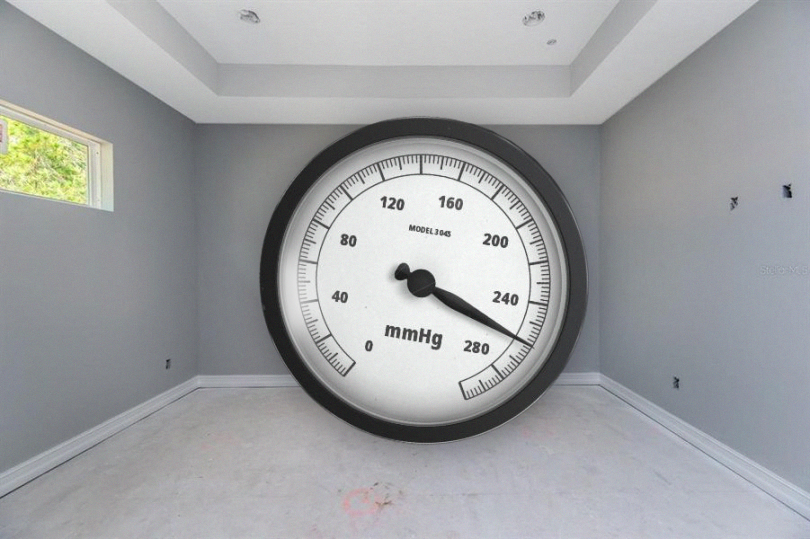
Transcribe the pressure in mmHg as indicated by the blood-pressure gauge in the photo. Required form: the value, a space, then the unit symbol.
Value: 260 mmHg
